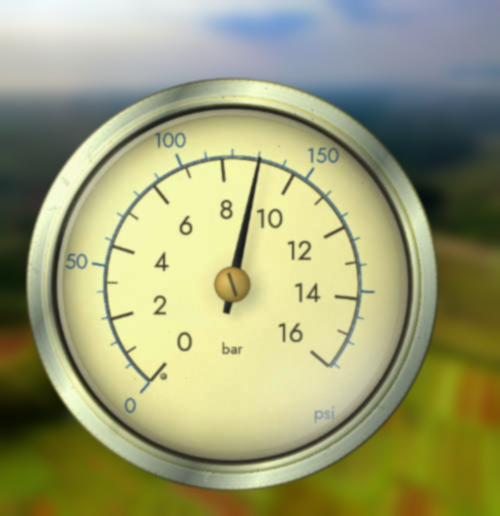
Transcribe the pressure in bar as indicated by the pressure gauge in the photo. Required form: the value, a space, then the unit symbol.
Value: 9 bar
